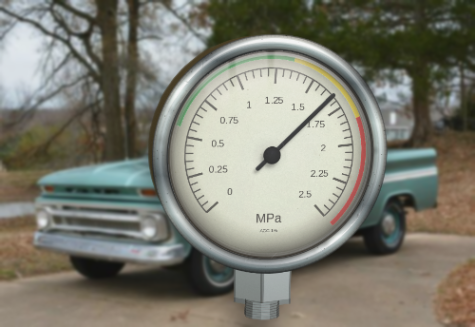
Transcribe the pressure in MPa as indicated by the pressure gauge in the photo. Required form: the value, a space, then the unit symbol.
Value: 1.65 MPa
